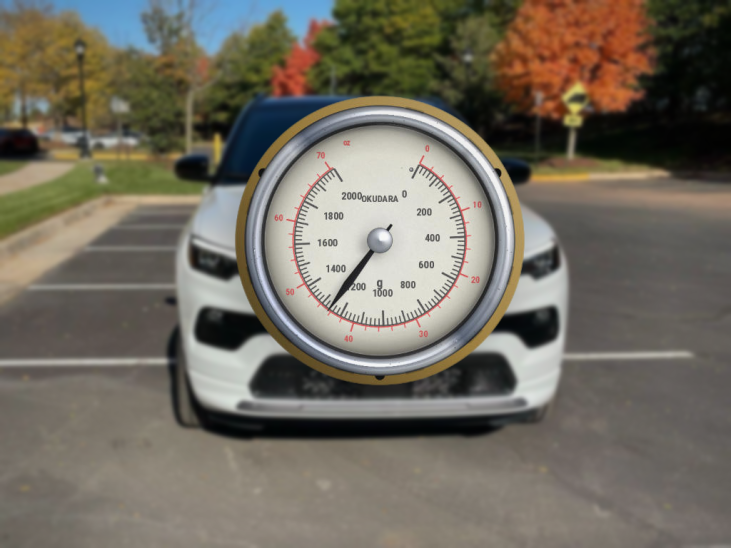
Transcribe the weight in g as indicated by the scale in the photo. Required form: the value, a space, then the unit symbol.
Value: 1260 g
